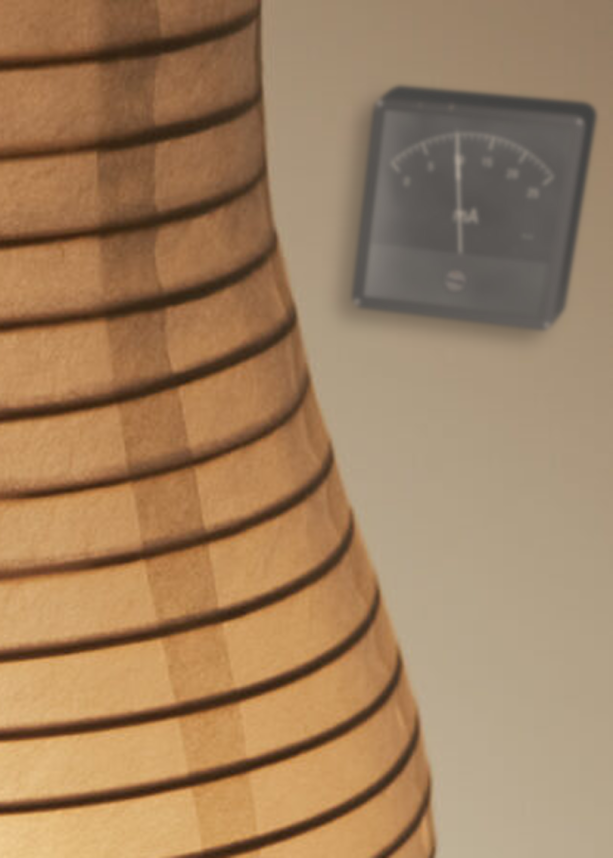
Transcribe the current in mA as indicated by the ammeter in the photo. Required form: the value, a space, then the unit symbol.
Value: 10 mA
